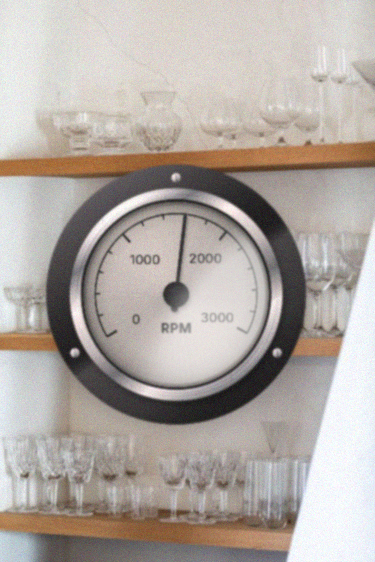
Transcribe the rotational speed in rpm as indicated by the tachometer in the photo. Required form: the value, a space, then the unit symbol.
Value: 1600 rpm
